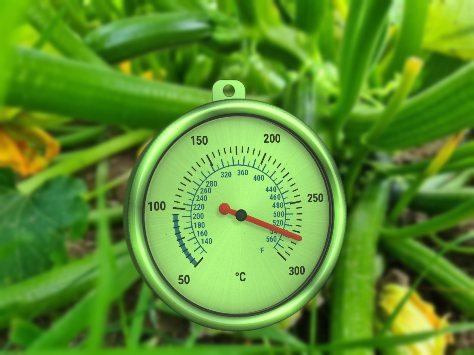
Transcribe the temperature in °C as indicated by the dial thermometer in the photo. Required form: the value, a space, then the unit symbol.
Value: 280 °C
